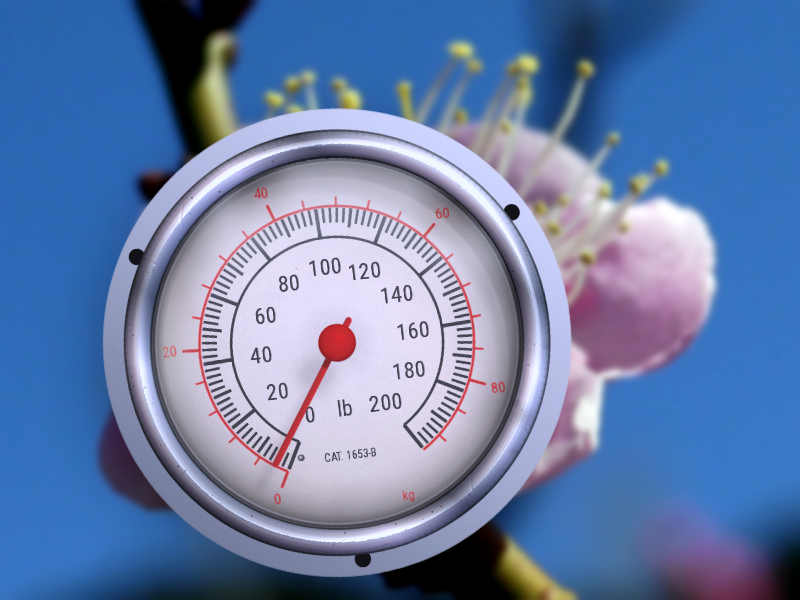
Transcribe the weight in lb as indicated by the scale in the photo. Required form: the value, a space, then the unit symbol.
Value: 4 lb
